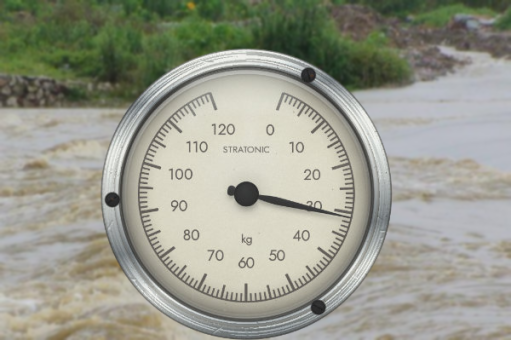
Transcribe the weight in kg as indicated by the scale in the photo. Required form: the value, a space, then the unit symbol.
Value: 31 kg
